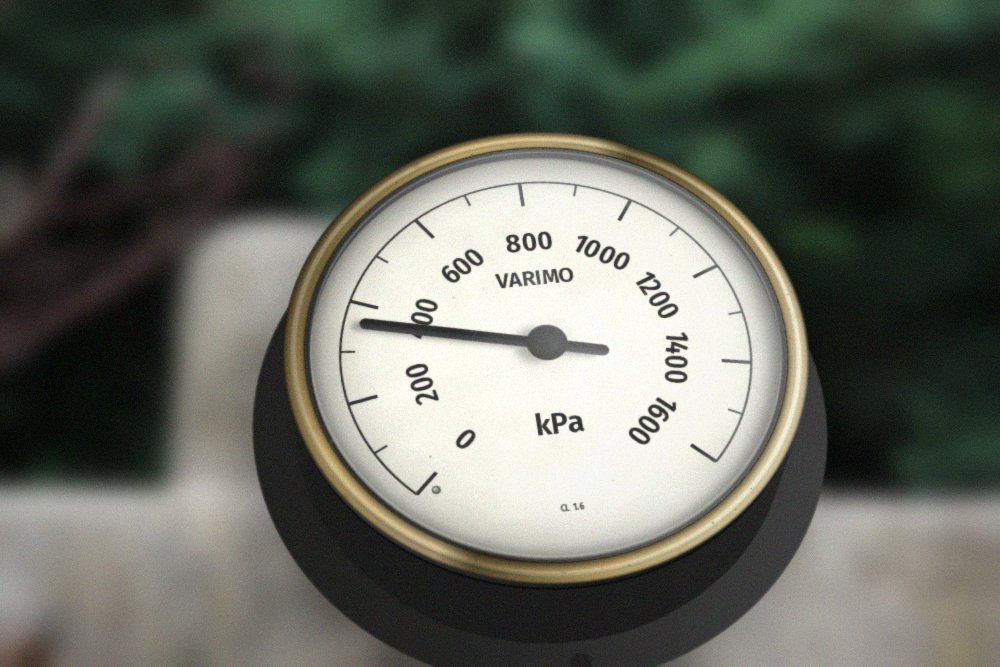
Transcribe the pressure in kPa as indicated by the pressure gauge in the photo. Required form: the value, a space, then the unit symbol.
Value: 350 kPa
